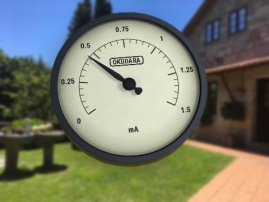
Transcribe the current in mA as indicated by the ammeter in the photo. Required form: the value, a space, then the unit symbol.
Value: 0.45 mA
